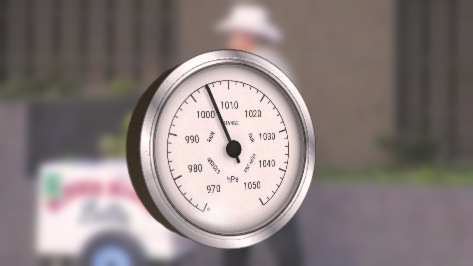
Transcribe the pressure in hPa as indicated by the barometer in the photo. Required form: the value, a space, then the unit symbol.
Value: 1004 hPa
